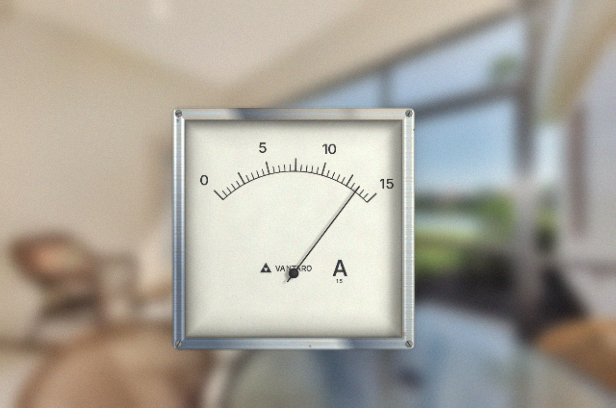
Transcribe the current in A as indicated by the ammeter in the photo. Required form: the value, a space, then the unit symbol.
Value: 13.5 A
